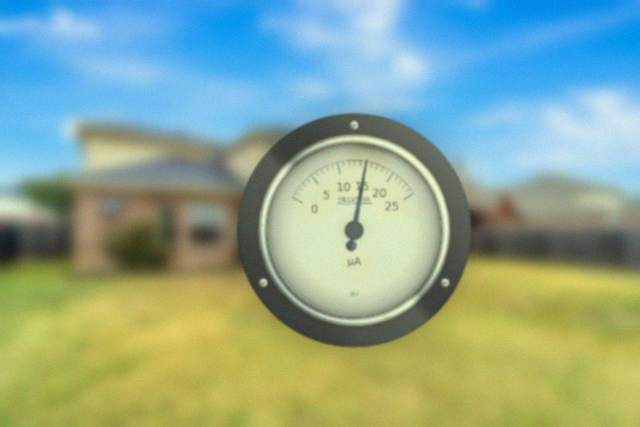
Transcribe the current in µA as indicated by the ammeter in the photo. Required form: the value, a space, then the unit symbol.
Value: 15 µA
